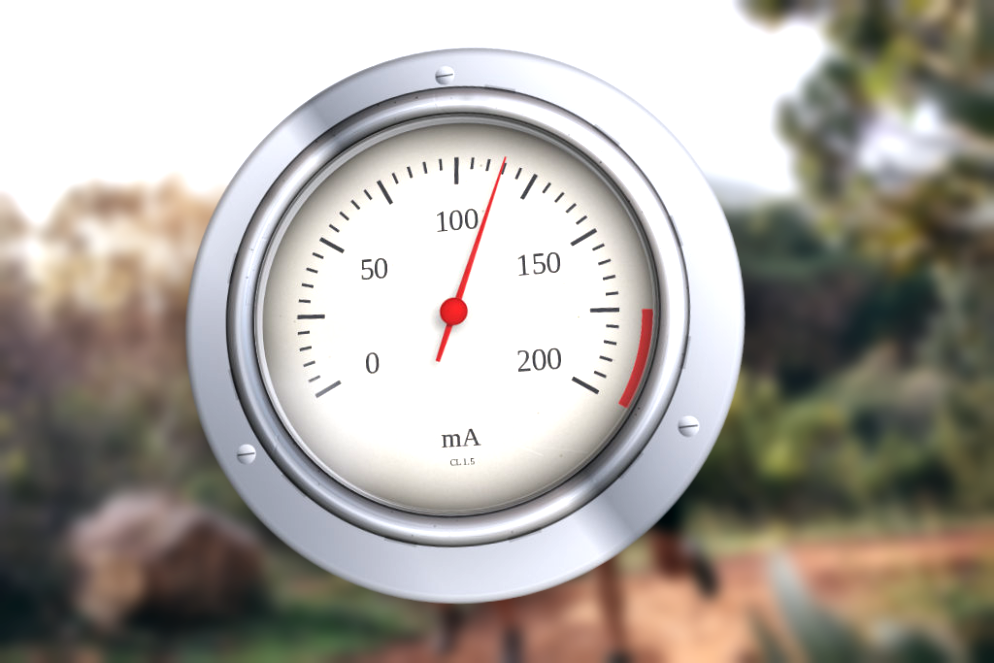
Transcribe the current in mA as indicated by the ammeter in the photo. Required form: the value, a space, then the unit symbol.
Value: 115 mA
